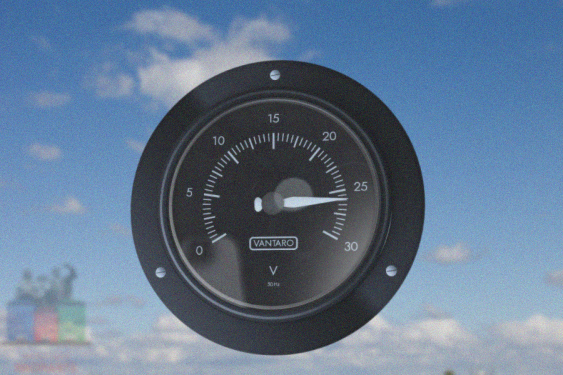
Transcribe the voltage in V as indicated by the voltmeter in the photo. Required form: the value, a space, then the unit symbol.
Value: 26 V
